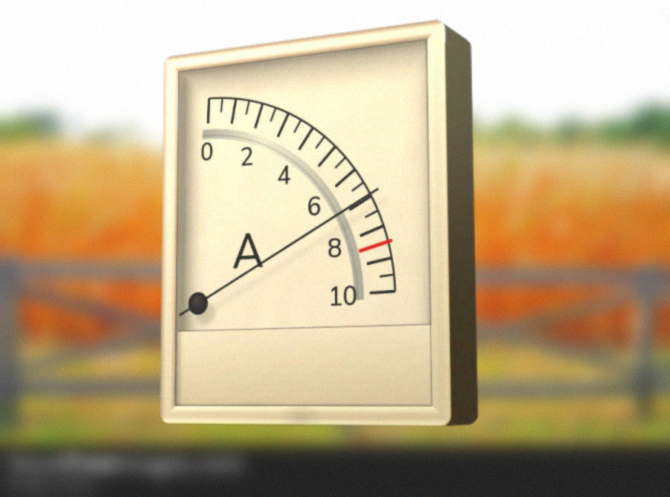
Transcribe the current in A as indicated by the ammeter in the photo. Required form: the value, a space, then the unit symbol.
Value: 7 A
